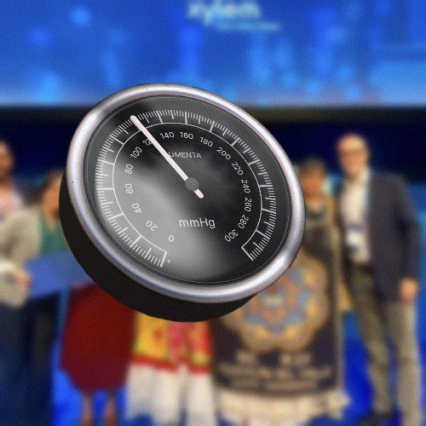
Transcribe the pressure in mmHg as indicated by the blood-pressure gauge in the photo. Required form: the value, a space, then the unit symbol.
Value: 120 mmHg
